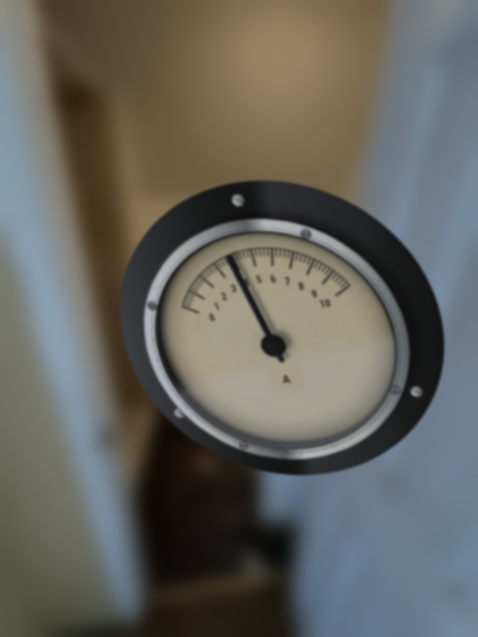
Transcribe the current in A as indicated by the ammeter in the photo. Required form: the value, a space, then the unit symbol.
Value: 4 A
